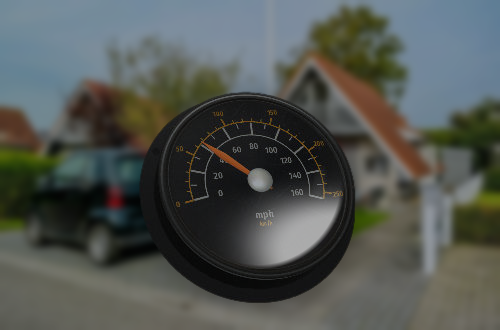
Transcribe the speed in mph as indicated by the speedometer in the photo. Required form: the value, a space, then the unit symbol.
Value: 40 mph
